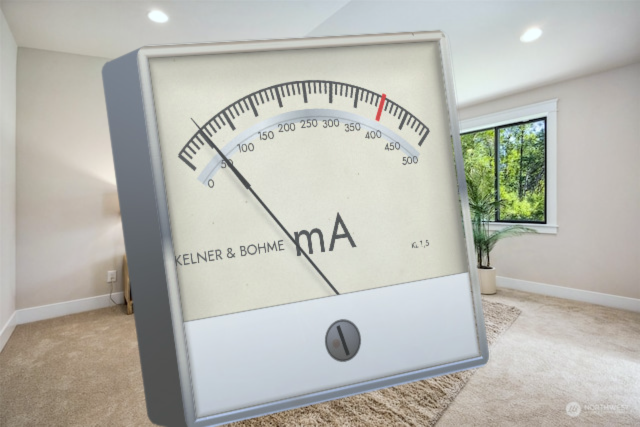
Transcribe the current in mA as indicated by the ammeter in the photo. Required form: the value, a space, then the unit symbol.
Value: 50 mA
